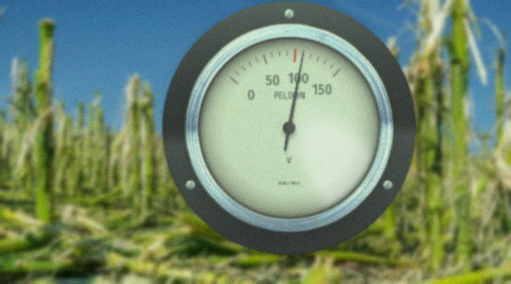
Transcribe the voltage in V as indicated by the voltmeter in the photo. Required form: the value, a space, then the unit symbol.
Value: 100 V
